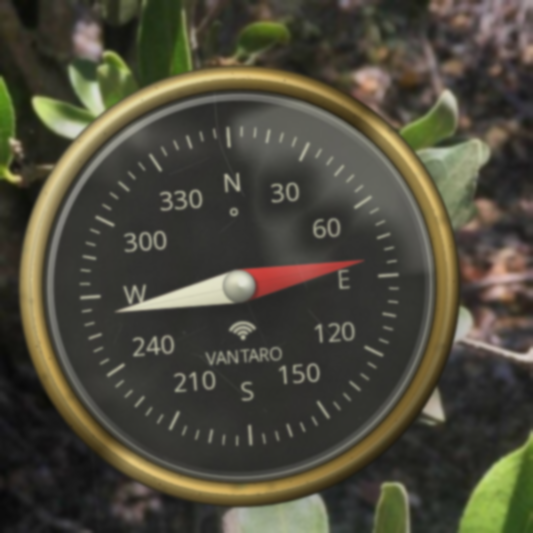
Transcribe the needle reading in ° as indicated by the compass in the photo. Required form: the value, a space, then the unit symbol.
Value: 82.5 °
